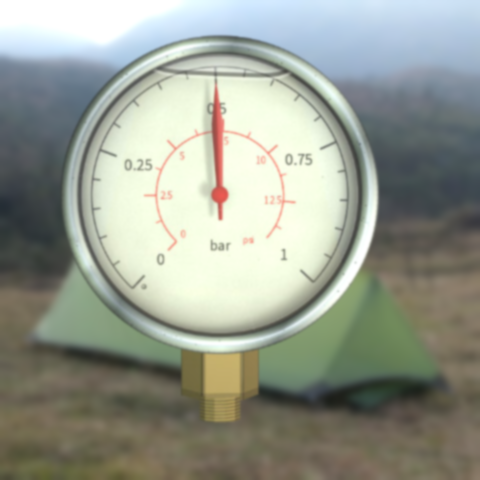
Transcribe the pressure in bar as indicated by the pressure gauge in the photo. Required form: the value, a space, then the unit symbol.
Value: 0.5 bar
